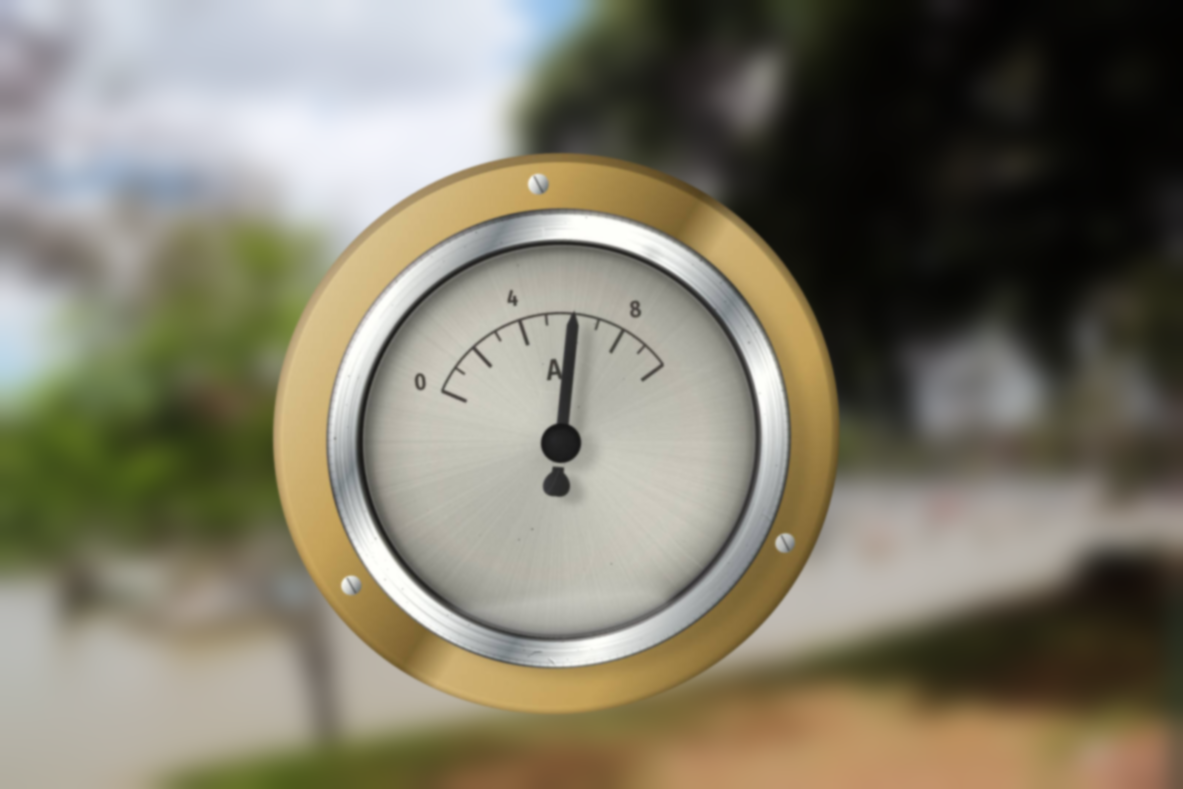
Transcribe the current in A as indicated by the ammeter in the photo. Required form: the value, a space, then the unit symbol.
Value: 6 A
